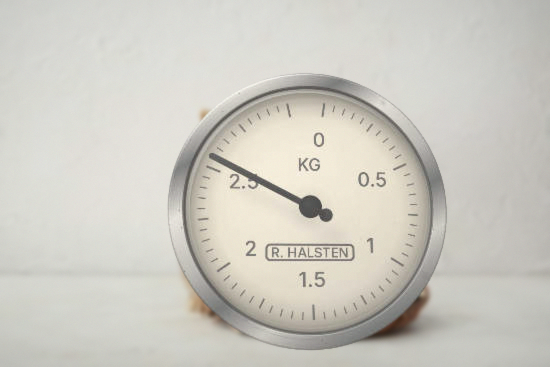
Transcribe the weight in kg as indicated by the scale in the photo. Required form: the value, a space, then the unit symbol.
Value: 2.55 kg
